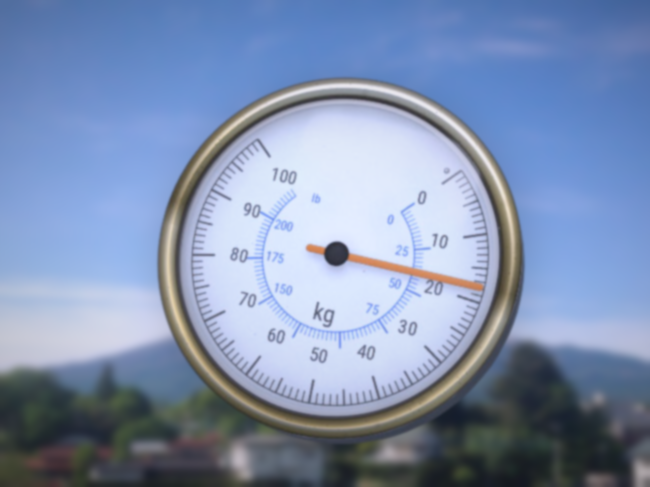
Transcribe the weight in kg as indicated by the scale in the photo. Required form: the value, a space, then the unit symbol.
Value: 18 kg
